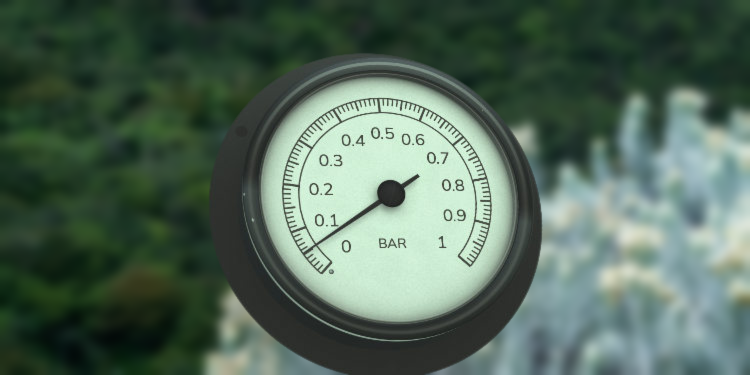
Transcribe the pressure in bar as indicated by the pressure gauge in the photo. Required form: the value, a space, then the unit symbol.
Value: 0.05 bar
